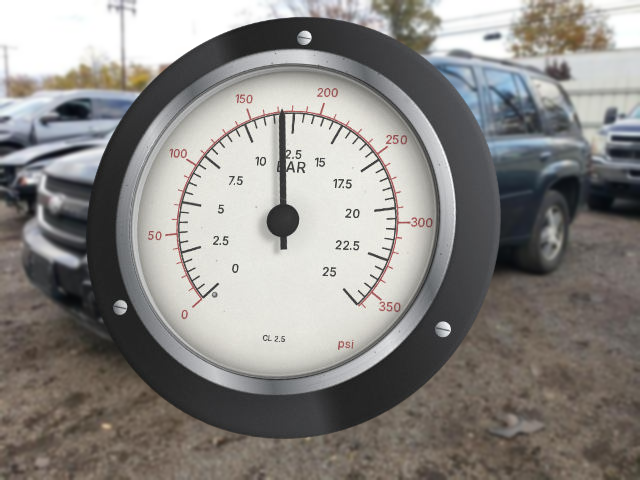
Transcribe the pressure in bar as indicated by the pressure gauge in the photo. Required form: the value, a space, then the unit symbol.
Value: 12 bar
